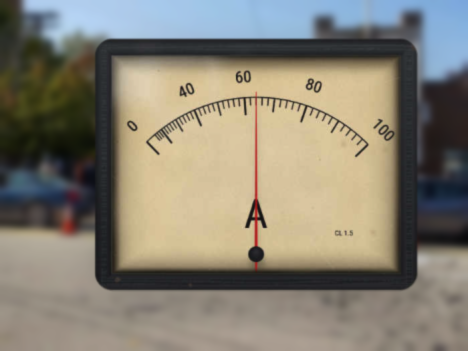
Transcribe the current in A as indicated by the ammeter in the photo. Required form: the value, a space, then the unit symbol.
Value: 64 A
